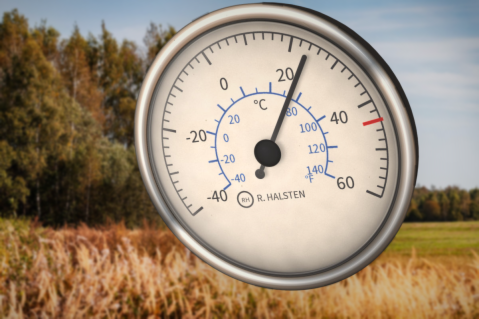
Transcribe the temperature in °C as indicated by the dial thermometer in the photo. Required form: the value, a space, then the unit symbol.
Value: 24 °C
